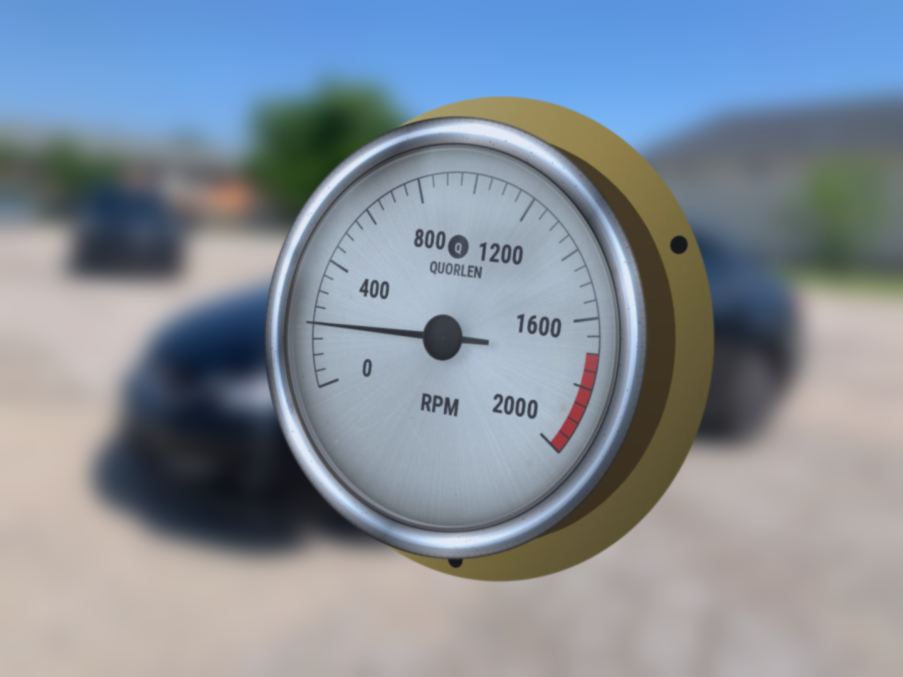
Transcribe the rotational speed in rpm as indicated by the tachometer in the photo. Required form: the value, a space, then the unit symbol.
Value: 200 rpm
